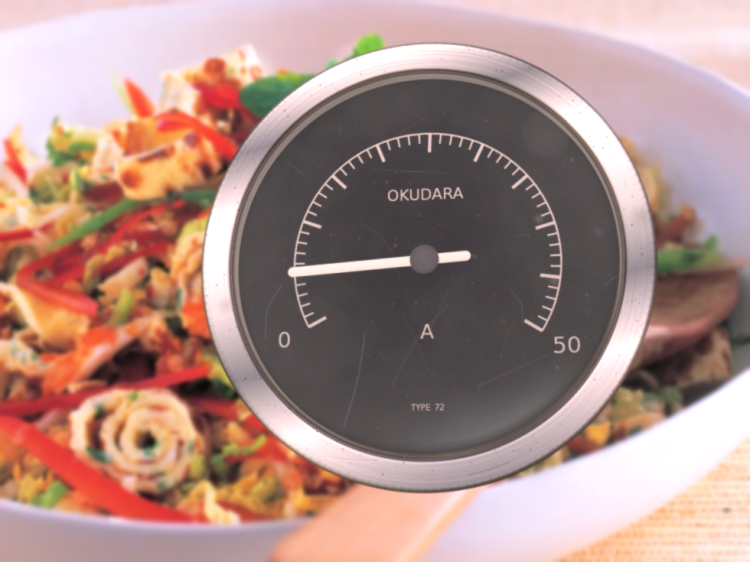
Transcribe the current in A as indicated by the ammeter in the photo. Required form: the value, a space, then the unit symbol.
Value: 5 A
